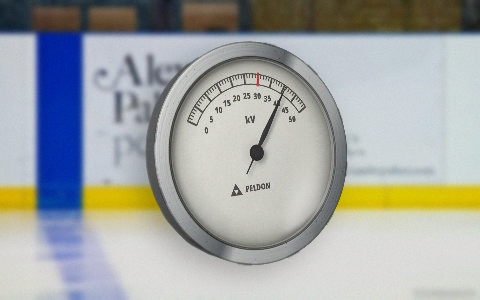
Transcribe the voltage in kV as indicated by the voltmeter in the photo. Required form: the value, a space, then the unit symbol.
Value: 40 kV
